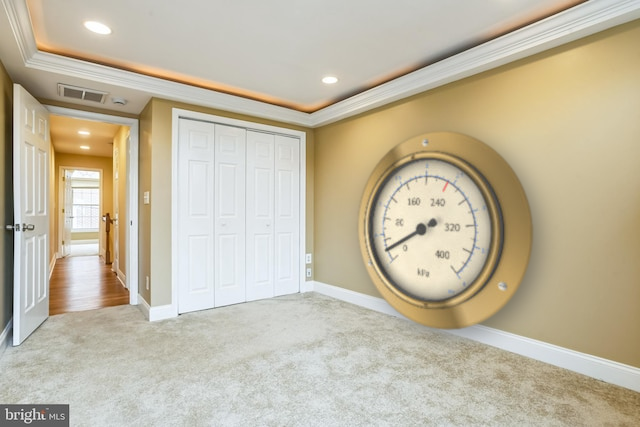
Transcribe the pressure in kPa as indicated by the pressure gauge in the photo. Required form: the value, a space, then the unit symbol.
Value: 20 kPa
